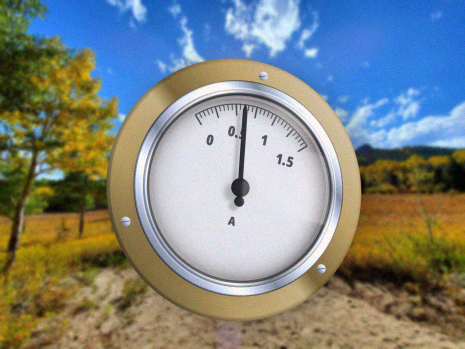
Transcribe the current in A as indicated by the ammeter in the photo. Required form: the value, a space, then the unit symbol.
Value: 0.6 A
